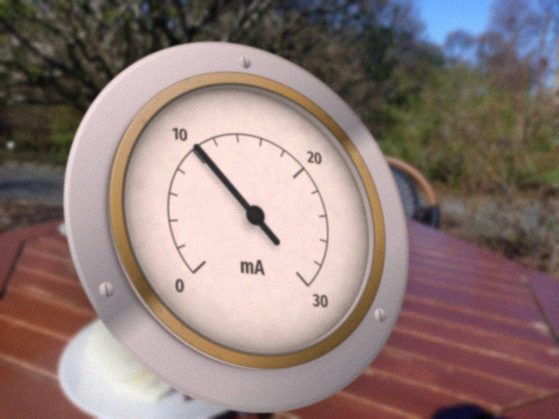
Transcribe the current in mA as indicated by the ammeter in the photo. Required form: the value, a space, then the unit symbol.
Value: 10 mA
